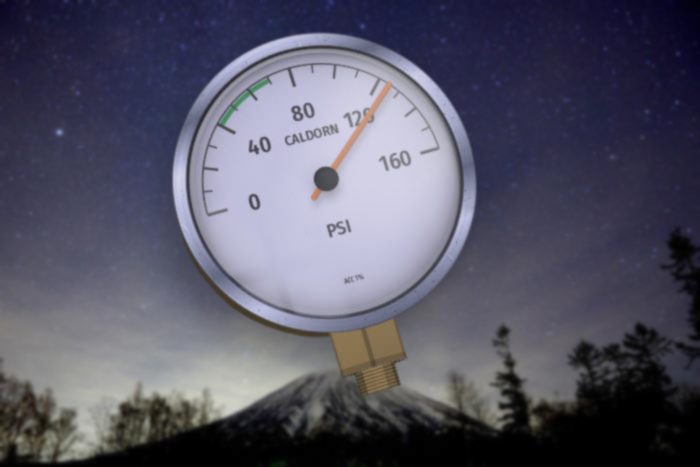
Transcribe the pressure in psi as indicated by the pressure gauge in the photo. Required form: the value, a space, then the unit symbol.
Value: 125 psi
